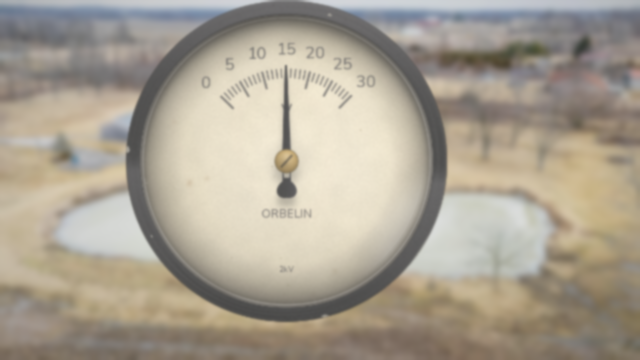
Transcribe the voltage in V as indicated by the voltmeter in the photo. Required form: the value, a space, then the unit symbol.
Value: 15 V
